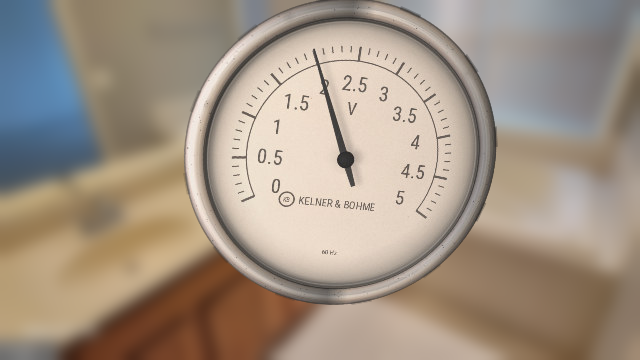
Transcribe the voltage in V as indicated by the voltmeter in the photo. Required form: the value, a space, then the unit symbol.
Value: 2 V
